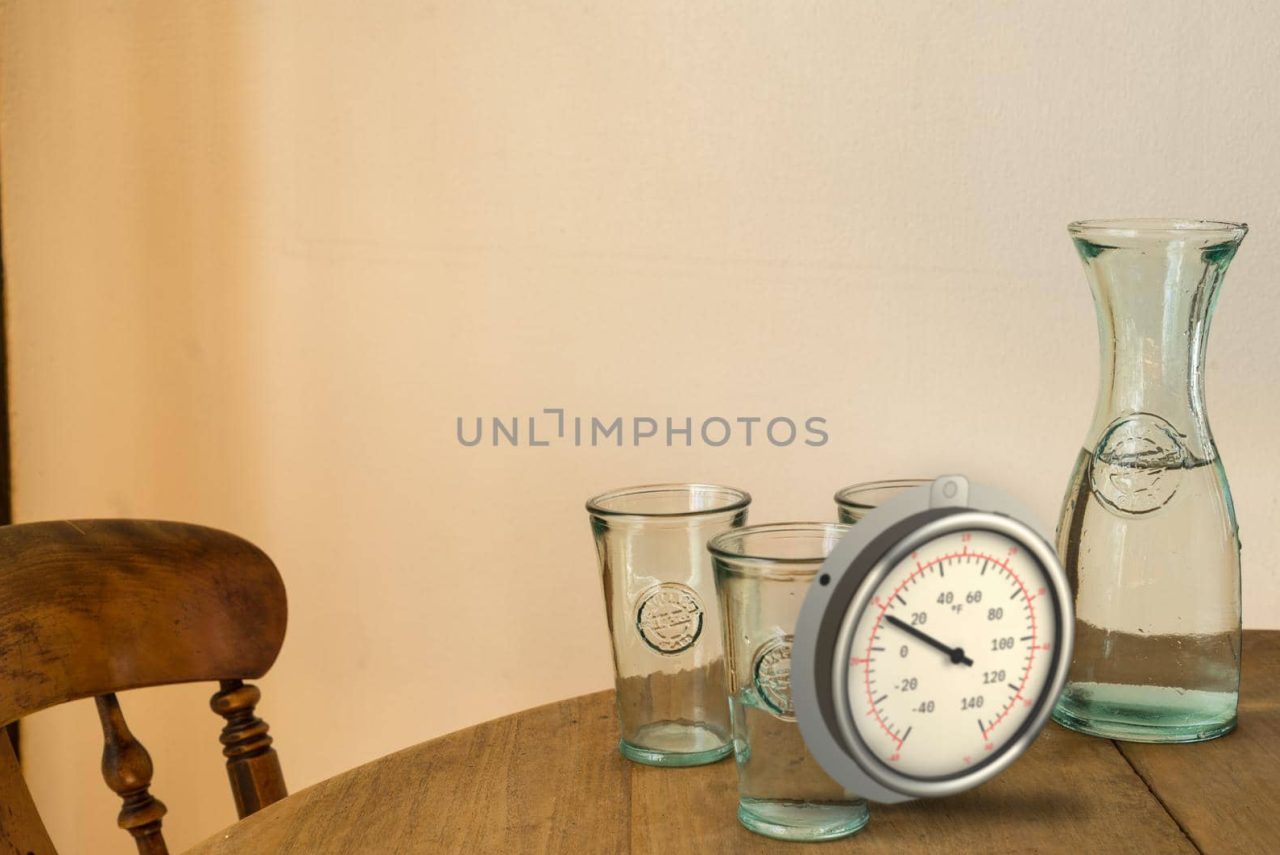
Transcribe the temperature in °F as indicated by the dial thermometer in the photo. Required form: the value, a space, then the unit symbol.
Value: 12 °F
